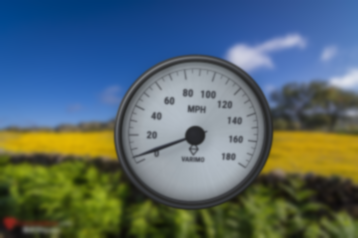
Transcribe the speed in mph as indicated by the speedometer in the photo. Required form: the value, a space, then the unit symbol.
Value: 5 mph
